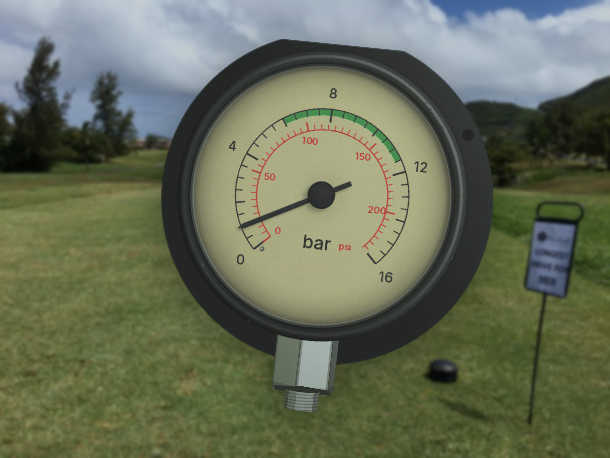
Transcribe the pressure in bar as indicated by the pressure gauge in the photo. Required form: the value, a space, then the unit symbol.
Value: 1 bar
